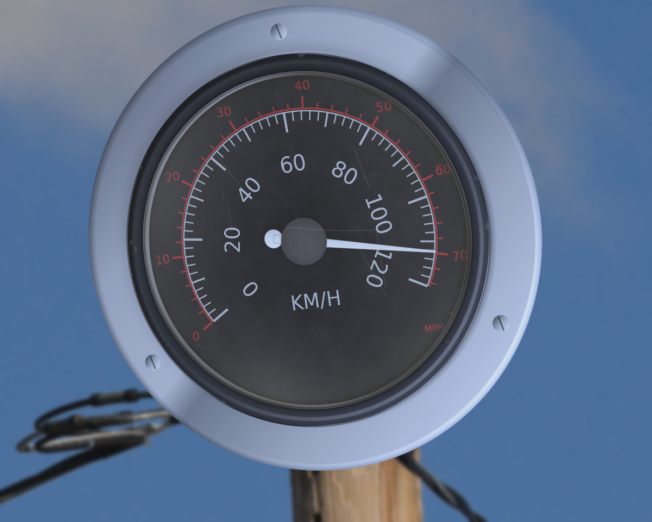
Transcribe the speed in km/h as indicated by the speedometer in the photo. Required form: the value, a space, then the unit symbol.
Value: 112 km/h
